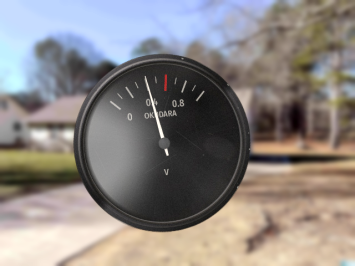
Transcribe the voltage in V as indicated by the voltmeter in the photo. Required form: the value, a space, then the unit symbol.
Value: 0.4 V
